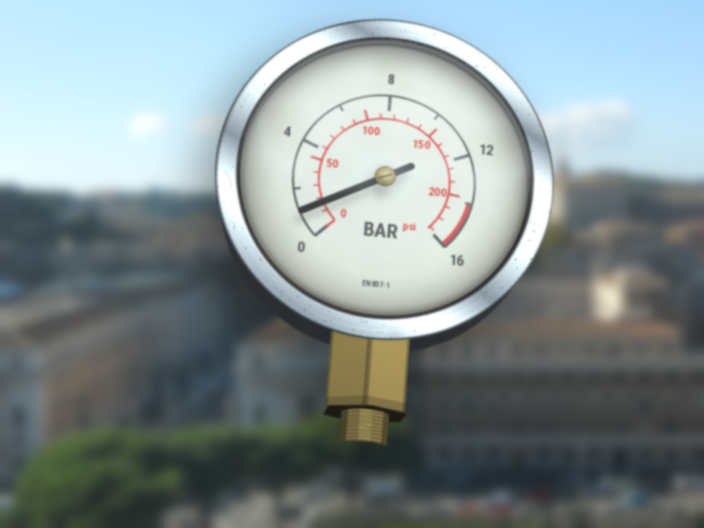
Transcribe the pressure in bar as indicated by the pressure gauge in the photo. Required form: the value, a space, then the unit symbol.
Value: 1 bar
